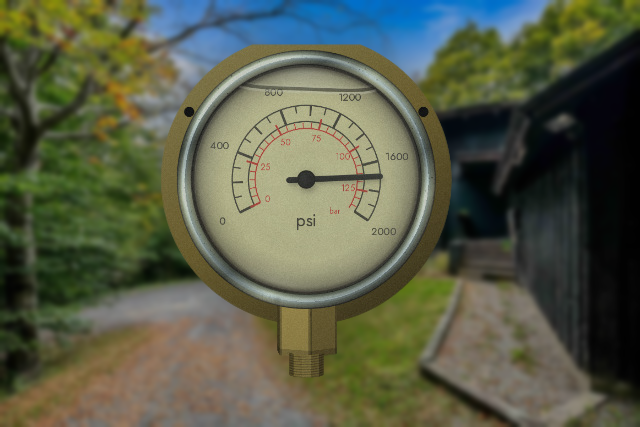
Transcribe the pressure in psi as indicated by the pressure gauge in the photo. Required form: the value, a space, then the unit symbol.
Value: 1700 psi
